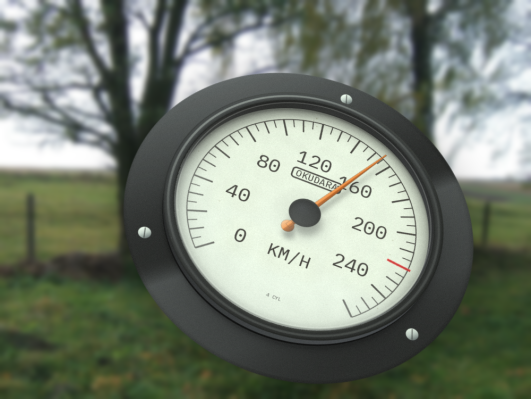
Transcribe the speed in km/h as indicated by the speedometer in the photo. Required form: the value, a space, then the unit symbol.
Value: 155 km/h
